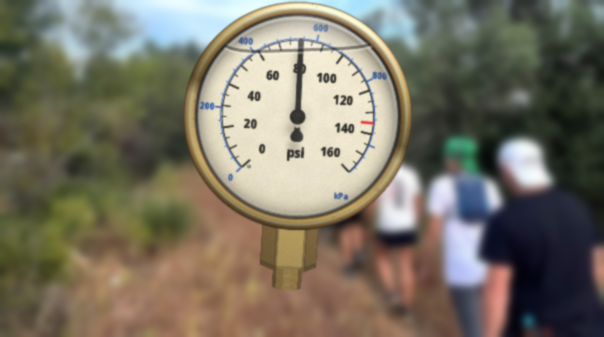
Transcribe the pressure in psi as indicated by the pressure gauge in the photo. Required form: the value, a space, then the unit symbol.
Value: 80 psi
